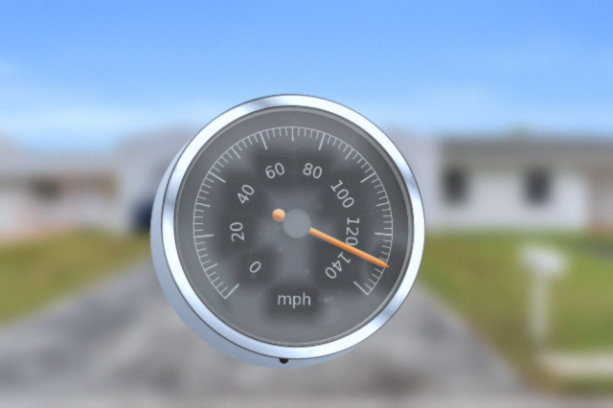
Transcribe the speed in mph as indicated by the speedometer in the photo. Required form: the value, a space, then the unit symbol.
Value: 130 mph
